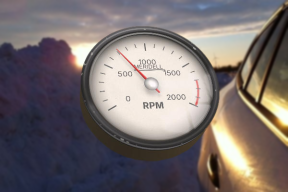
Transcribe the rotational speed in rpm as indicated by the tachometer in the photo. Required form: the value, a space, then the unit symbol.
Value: 700 rpm
